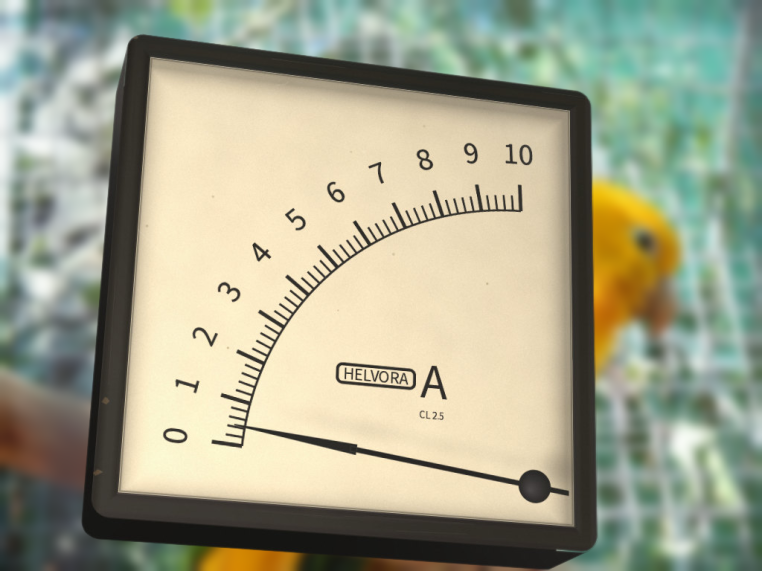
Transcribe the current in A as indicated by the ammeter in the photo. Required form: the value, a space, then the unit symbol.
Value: 0.4 A
